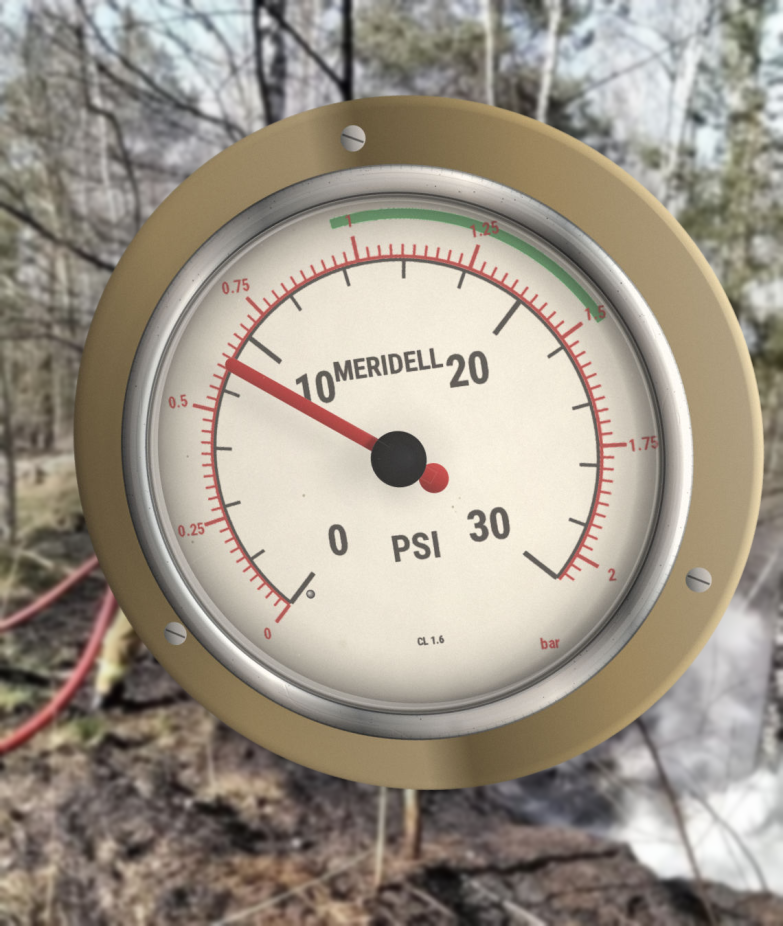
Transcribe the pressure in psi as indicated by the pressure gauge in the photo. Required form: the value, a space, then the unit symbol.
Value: 9 psi
